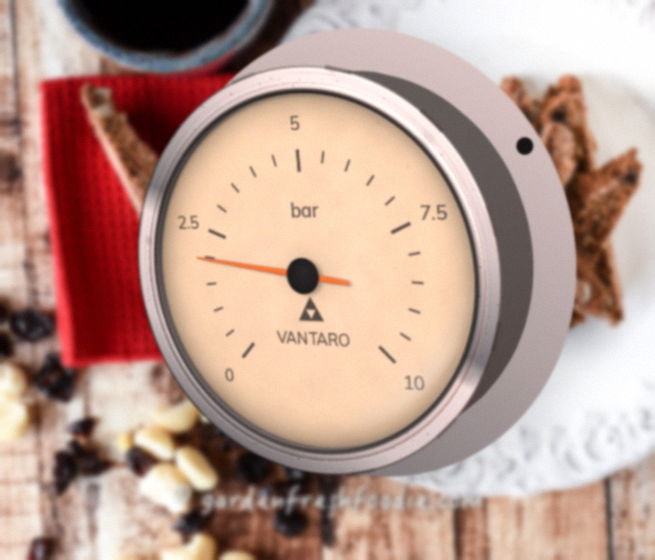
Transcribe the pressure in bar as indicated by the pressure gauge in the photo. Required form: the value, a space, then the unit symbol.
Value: 2 bar
